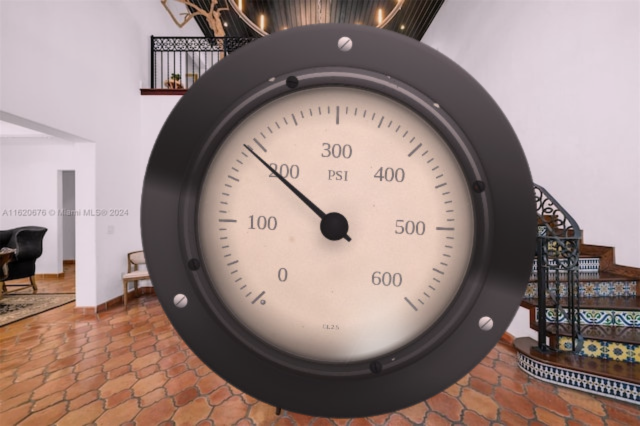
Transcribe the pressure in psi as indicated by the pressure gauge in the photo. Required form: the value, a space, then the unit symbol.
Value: 190 psi
